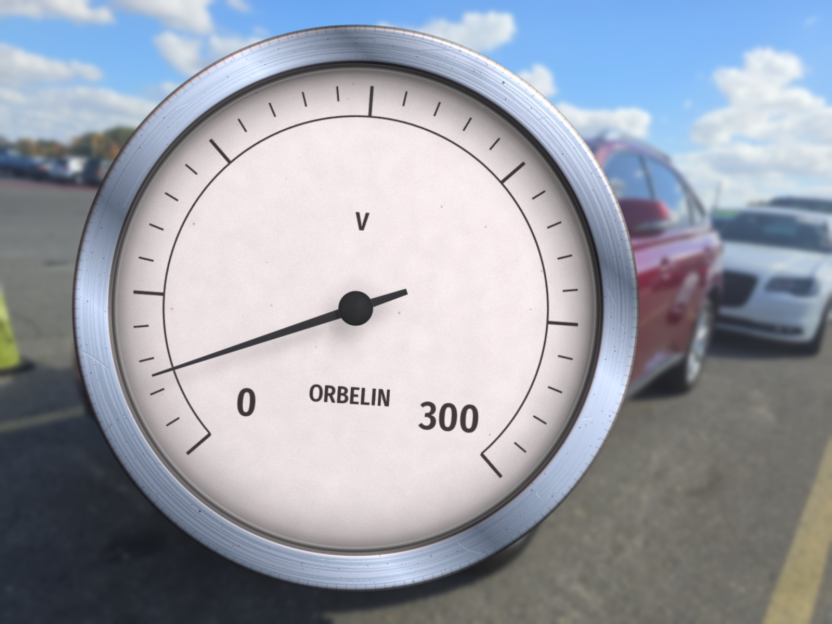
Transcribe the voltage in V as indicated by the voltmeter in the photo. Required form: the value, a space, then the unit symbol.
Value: 25 V
